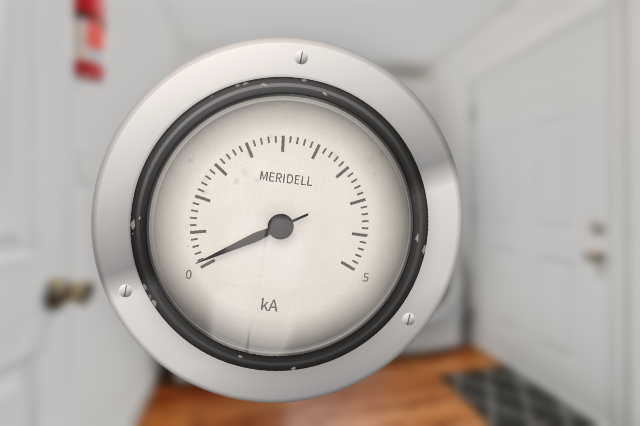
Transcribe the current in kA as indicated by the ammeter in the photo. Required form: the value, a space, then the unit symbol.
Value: 0.1 kA
